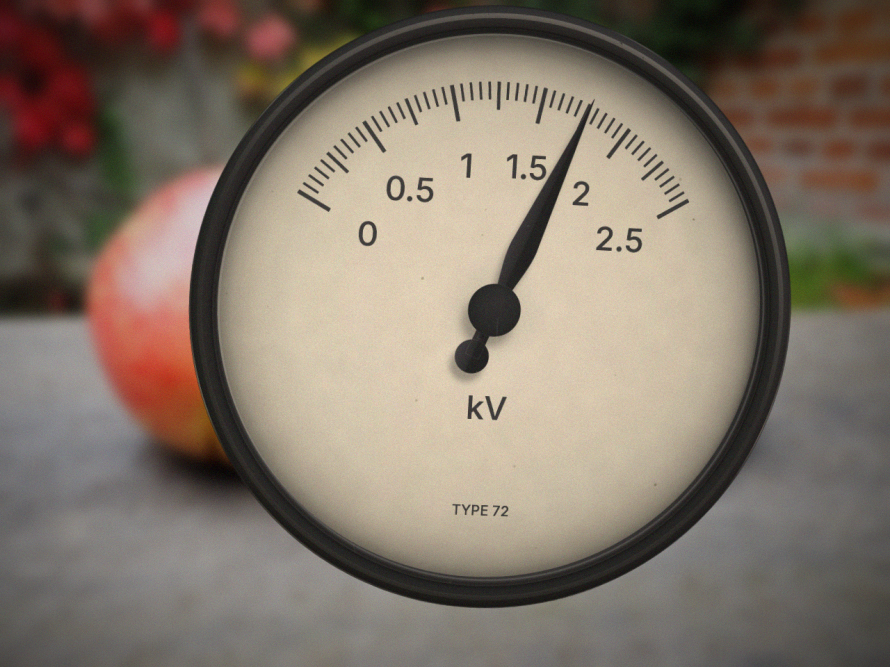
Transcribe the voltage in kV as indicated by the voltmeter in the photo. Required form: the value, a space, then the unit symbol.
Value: 1.75 kV
